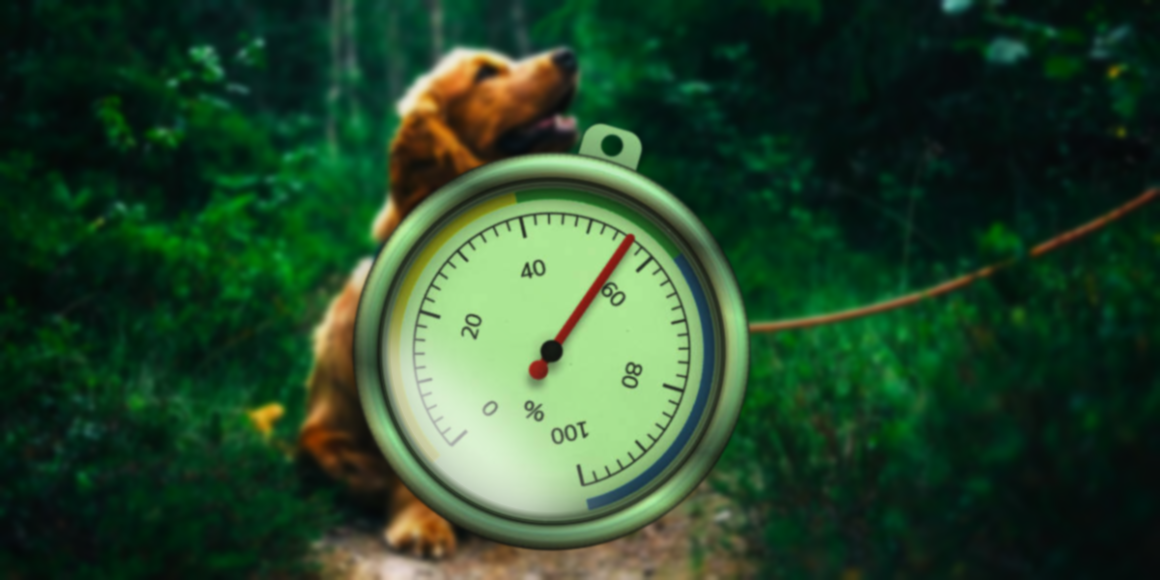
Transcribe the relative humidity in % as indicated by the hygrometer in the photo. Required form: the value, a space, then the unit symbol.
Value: 56 %
